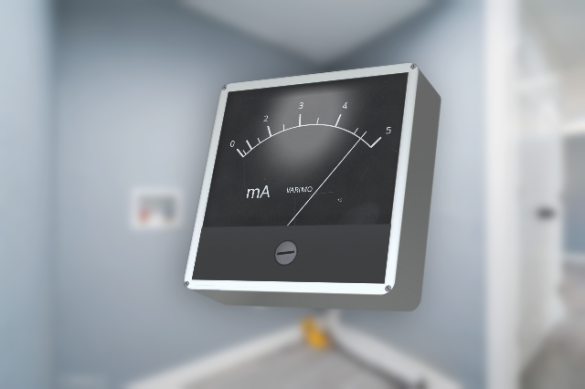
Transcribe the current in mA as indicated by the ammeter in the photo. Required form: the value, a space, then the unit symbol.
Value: 4.75 mA
